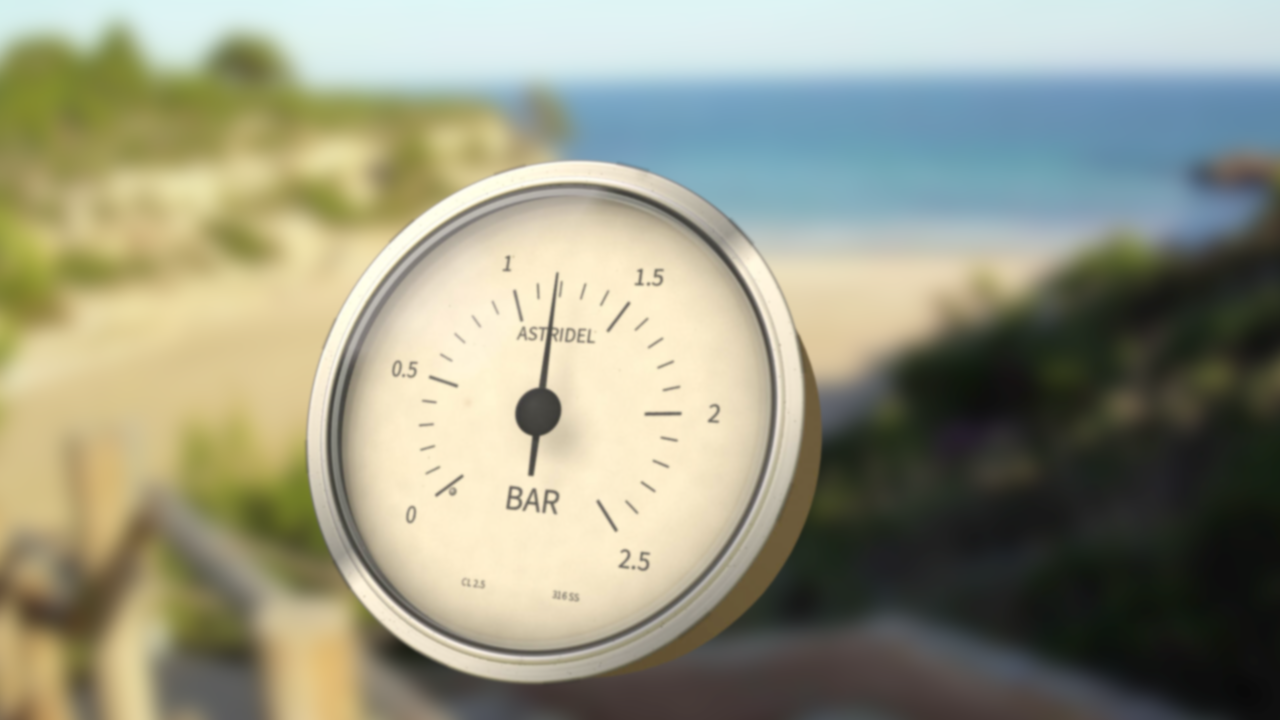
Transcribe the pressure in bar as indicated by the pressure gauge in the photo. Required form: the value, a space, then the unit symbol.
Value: 1.2 bar
